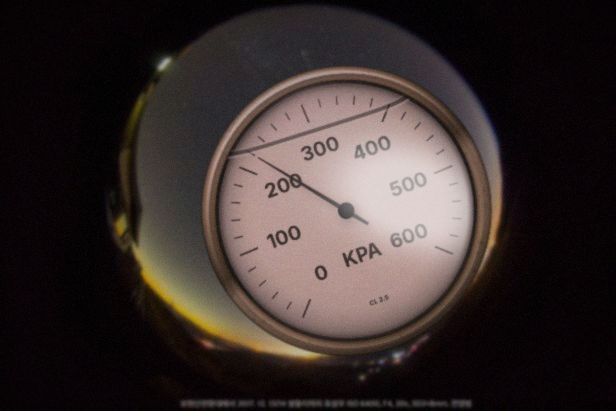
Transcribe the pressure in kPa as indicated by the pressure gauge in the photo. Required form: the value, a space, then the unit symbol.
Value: 220 kPa
